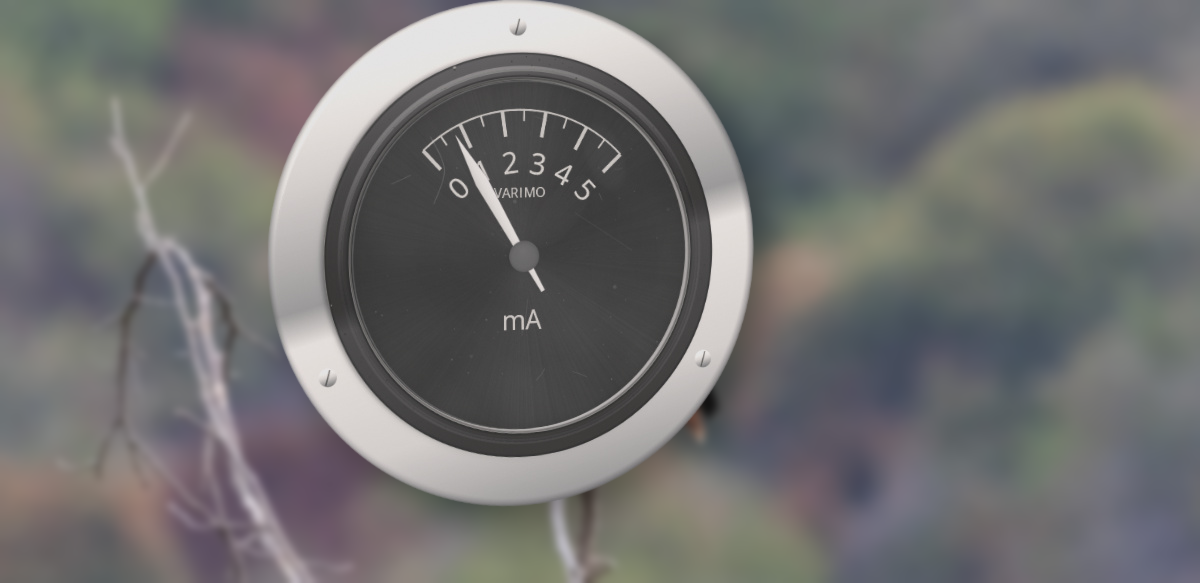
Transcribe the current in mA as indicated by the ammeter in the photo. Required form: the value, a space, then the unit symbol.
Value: 0.75 mA
